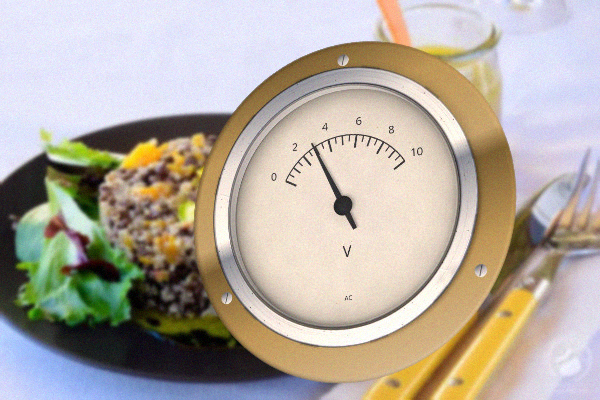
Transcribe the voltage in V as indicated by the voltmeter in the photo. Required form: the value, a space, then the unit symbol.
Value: 3 V
